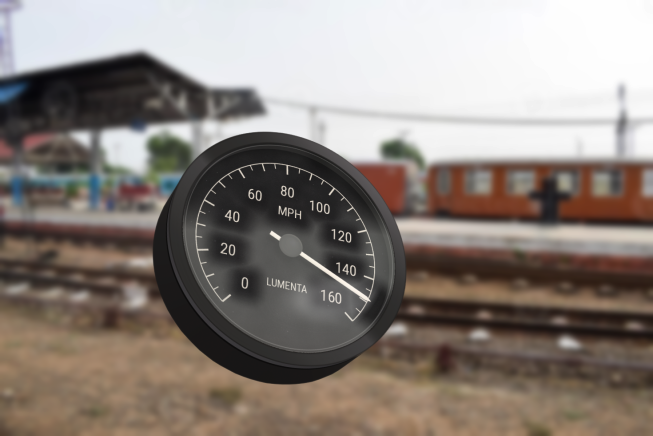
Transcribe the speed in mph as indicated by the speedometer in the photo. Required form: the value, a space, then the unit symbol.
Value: 150 mph
